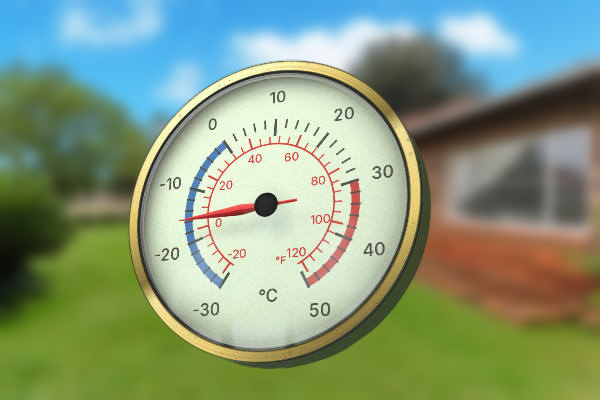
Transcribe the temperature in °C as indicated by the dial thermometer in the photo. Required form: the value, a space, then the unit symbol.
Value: -16 °C
